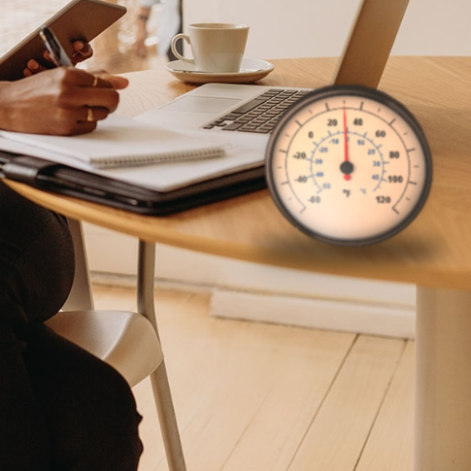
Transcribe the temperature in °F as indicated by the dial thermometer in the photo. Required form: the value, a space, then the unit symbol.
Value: 30 °F
